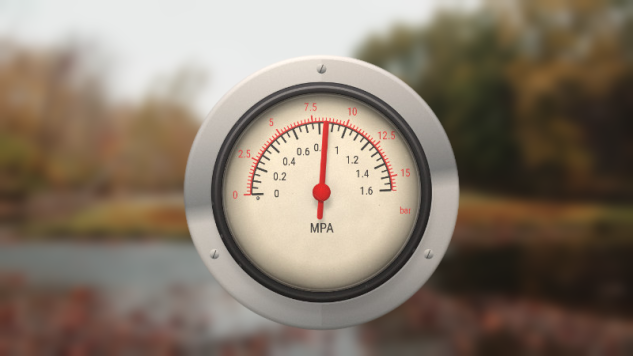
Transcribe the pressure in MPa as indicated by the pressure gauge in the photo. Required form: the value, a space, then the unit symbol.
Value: 0.85 MPa
